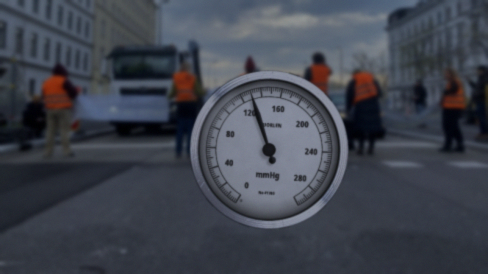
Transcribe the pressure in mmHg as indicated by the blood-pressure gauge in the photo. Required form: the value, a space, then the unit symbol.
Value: 130 mmHg
